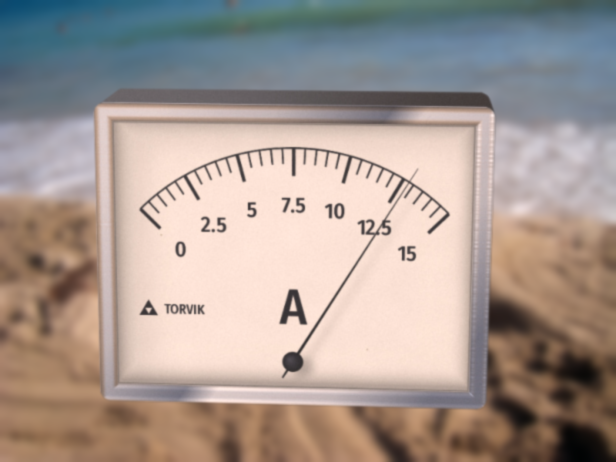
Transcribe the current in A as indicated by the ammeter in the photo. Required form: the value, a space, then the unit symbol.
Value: 12.75 A
